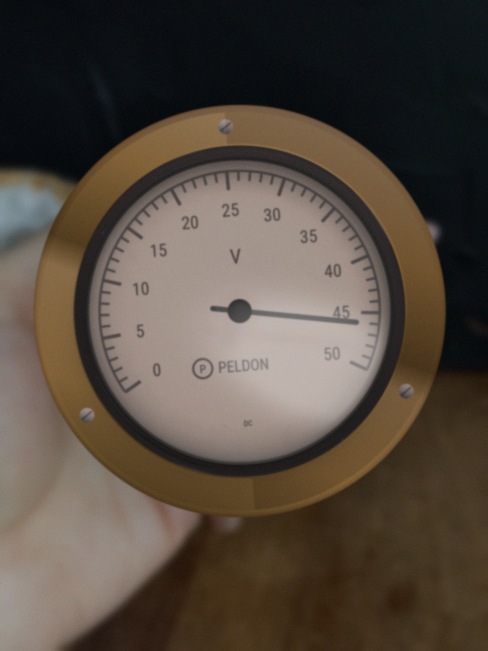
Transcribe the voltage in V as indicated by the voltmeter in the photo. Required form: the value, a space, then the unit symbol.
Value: 46 V
